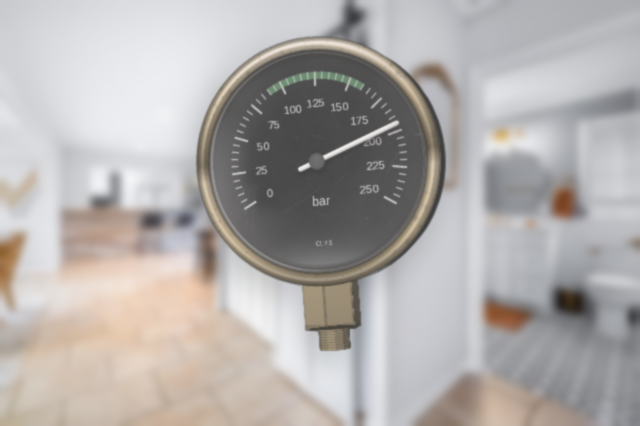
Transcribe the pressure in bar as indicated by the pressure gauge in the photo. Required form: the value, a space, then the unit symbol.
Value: 195 bar
